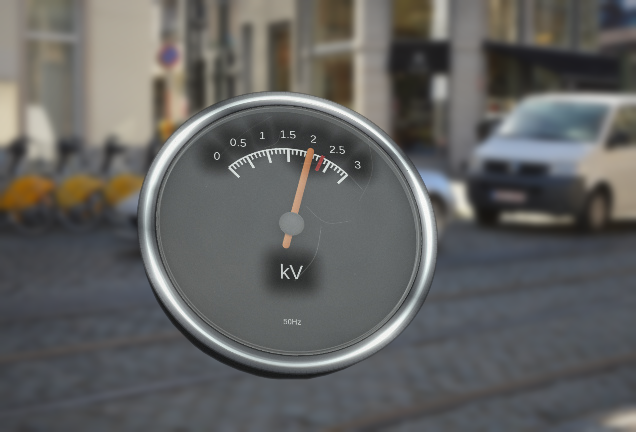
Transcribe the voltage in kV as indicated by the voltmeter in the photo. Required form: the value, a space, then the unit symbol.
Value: 2 kV
